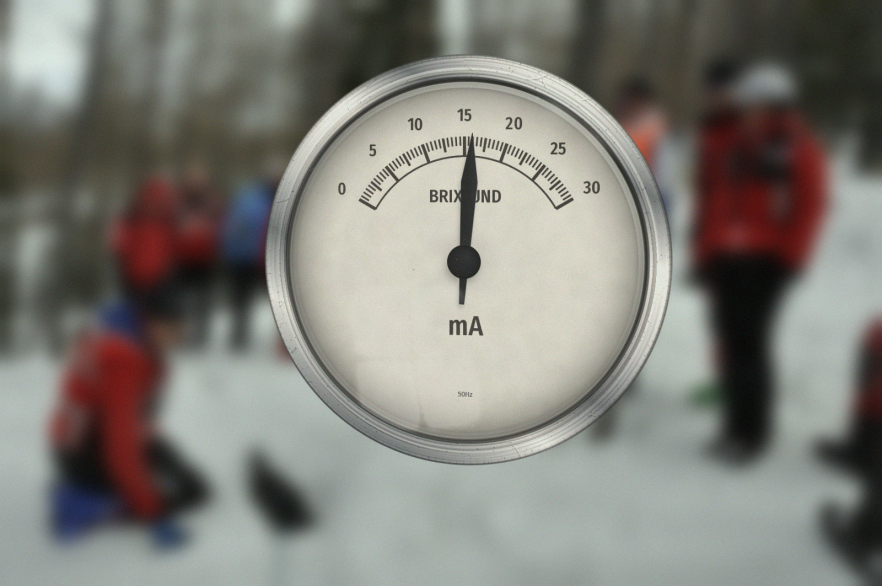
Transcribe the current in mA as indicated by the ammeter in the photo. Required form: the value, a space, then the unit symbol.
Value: 16 mA
